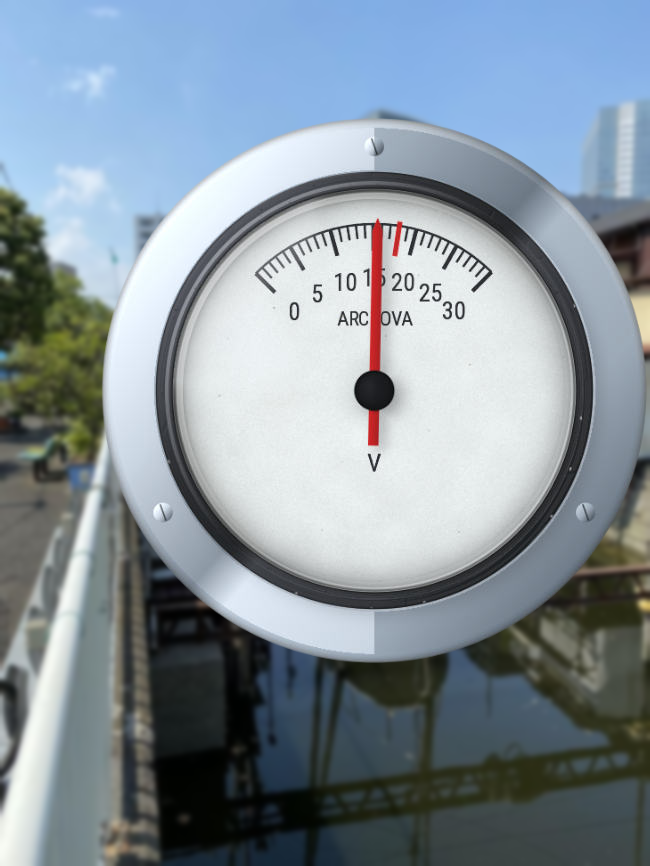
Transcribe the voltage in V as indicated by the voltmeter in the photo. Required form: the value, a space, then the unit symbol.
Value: 15.5 V
